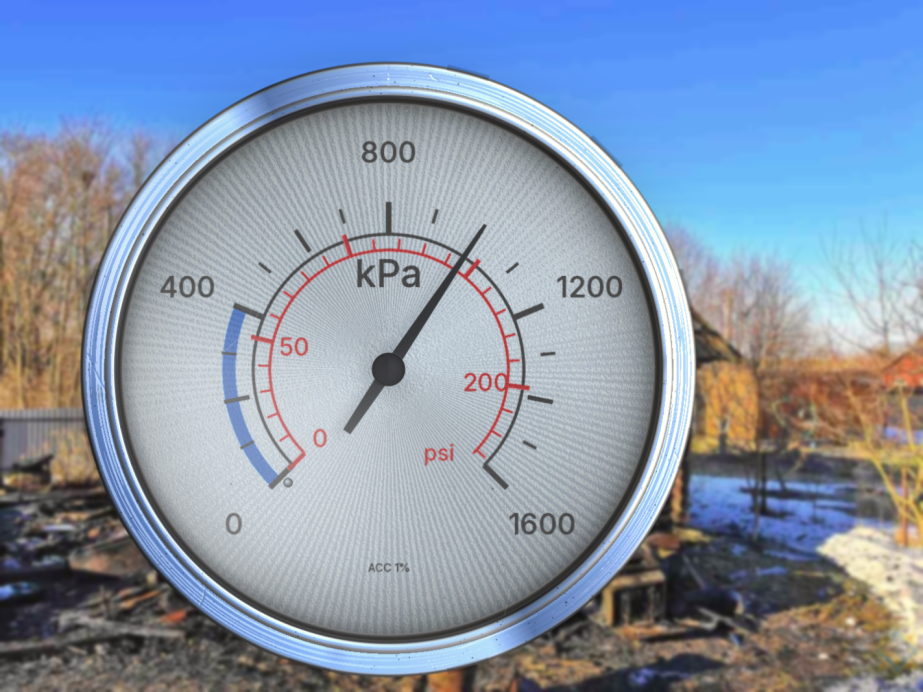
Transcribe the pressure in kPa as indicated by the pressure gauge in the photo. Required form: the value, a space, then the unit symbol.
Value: 1000 kPa
